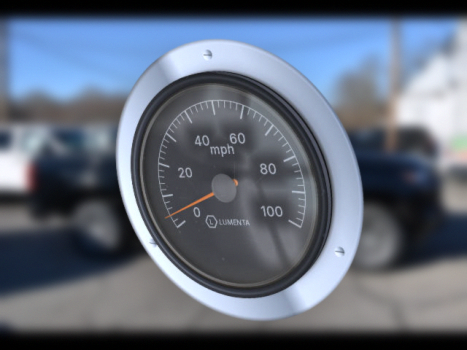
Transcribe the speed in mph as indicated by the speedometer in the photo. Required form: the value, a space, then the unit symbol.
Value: 4 mph
